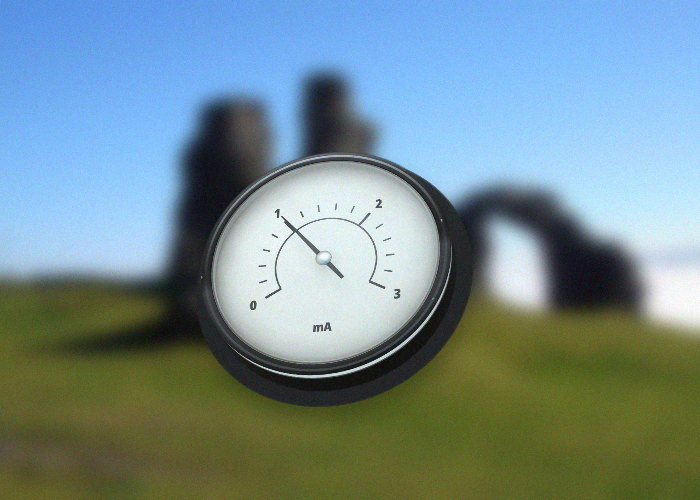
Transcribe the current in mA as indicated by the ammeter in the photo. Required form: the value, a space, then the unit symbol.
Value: 1 mA
